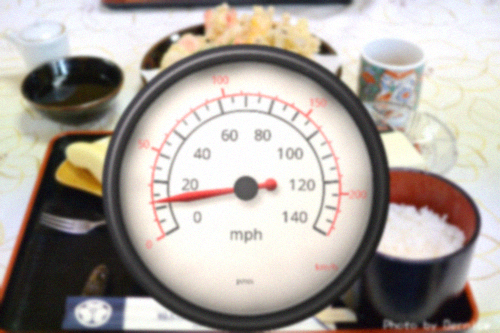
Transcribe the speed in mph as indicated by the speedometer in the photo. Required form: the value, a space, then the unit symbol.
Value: 12.5 mph
